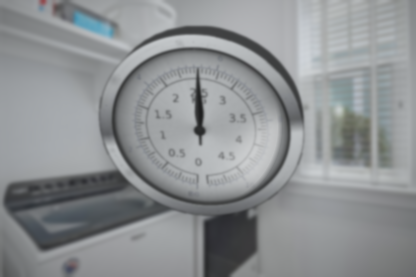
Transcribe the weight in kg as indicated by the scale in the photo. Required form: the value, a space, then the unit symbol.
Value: 2.5 kg
